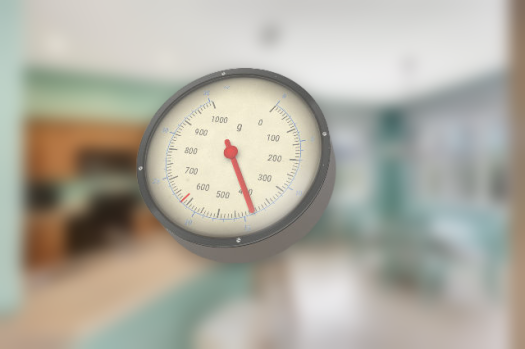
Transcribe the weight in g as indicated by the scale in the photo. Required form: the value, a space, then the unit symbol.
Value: 400 g
